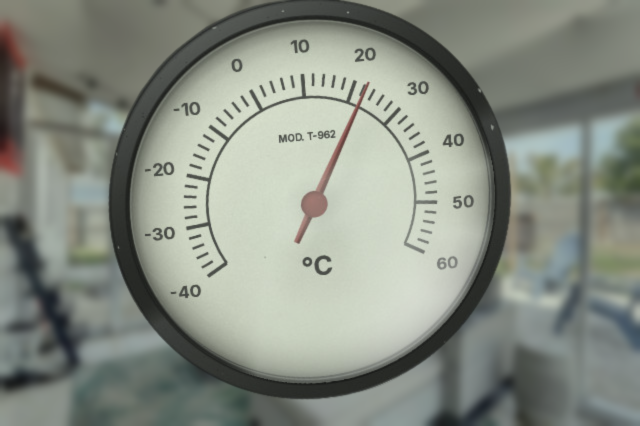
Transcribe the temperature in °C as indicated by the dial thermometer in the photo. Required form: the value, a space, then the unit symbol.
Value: 22 °C
